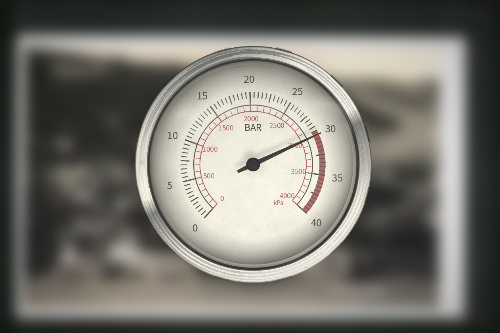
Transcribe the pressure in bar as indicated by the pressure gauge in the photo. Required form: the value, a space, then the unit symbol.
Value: 30 bar
